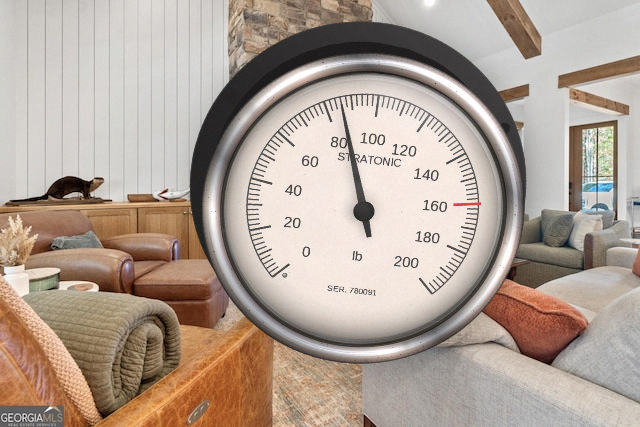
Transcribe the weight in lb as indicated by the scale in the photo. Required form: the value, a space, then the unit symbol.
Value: 86 lb
